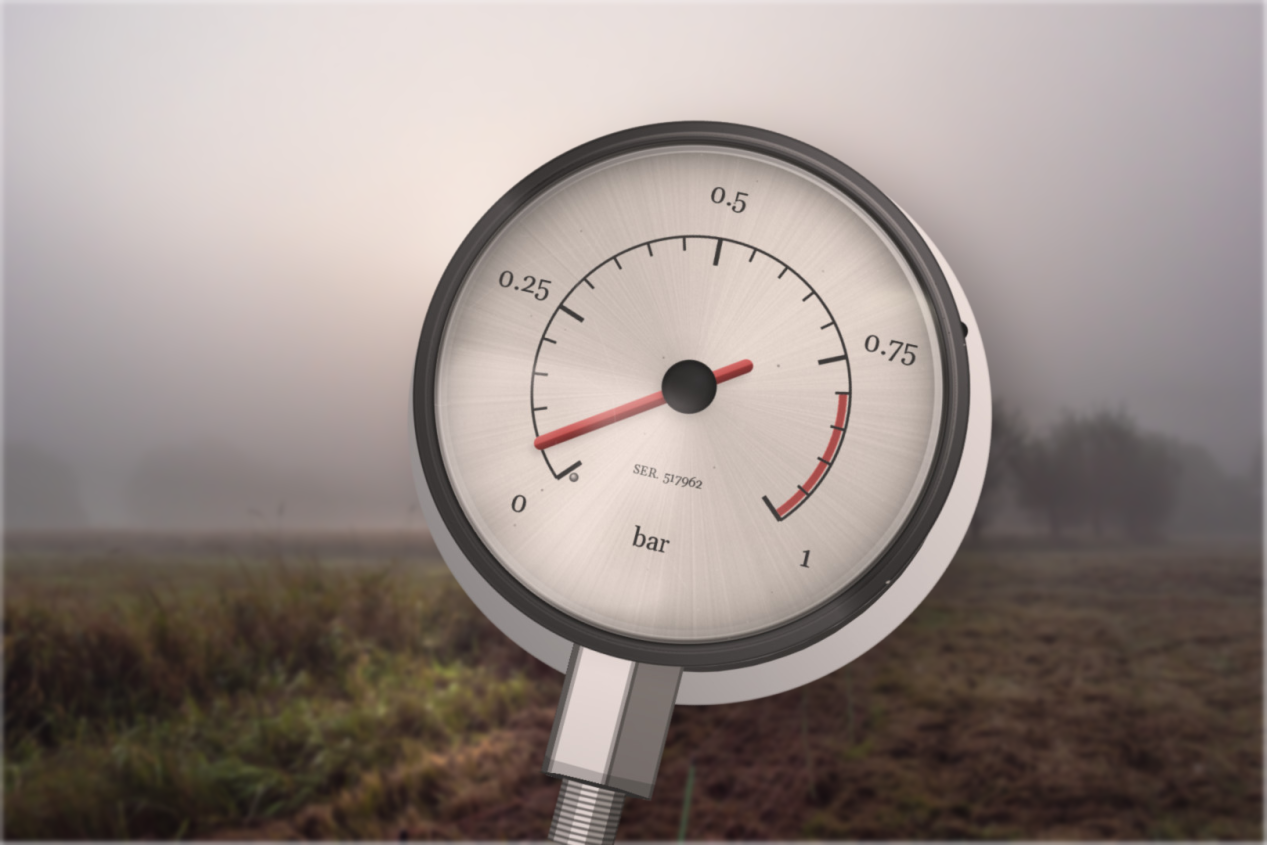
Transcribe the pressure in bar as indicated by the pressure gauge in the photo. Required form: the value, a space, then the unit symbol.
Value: 0.05 bar
